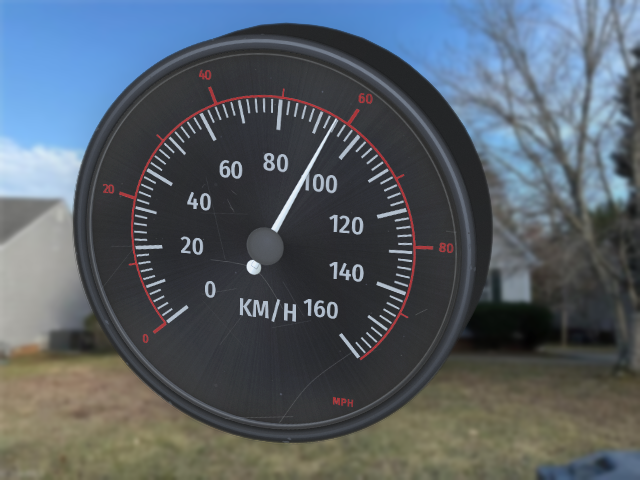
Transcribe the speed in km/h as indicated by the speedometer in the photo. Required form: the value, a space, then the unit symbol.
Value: 94 km/h
